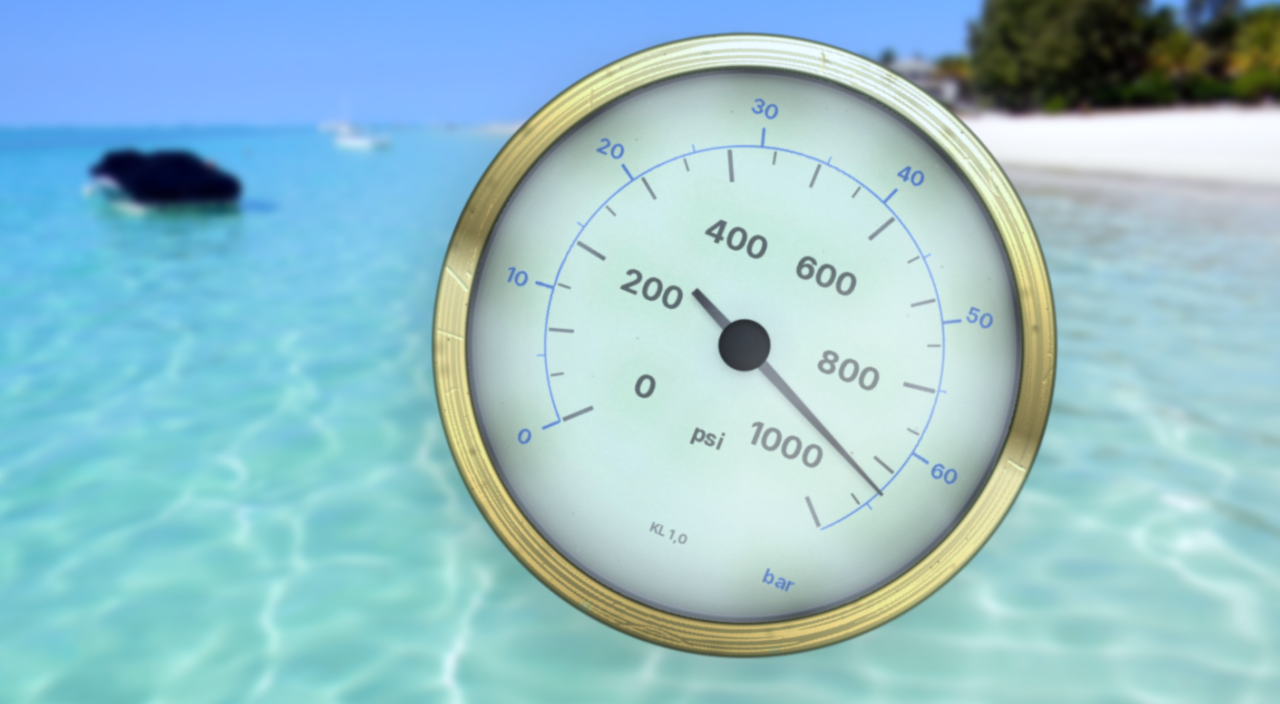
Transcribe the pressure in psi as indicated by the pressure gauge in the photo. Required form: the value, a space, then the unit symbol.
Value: 925 psi
